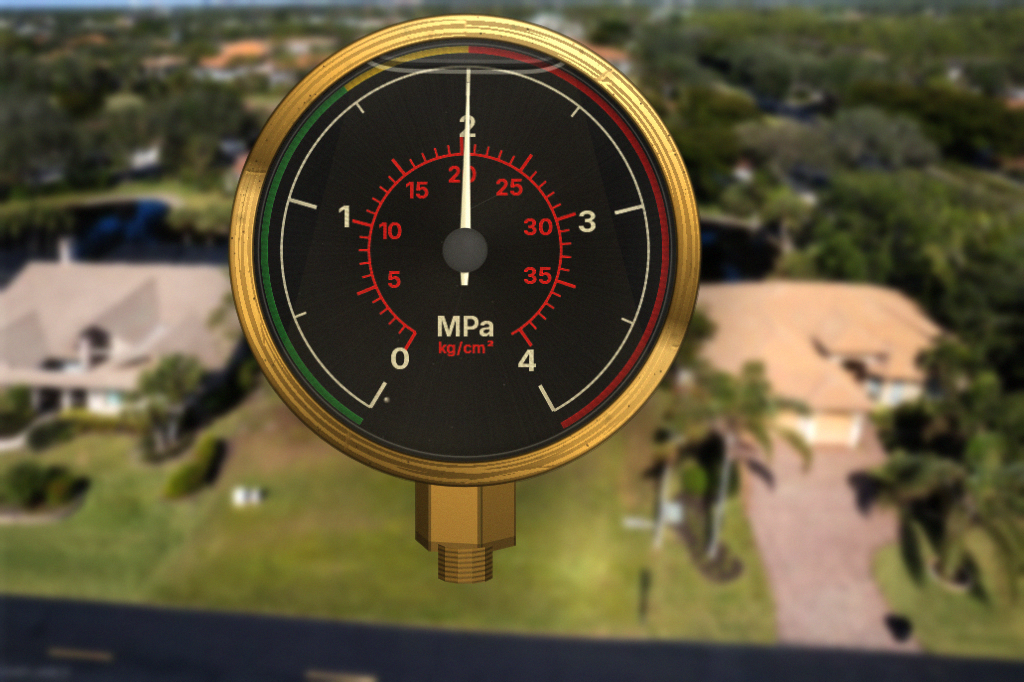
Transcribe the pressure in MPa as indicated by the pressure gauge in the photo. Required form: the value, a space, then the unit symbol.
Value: 2 MPa
